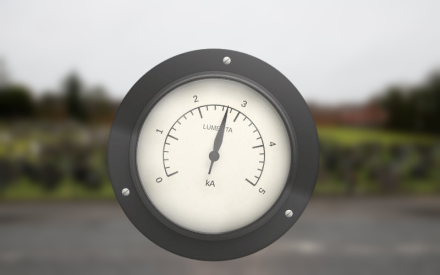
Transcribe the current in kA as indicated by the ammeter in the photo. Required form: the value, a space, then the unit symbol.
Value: 2.7 kA
